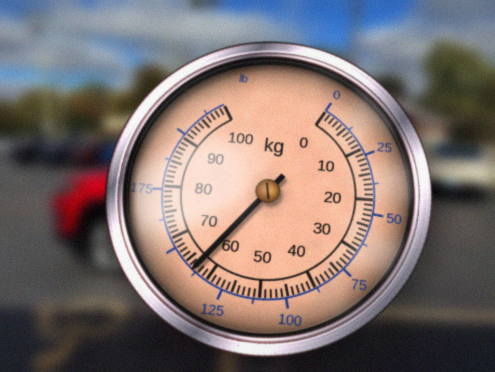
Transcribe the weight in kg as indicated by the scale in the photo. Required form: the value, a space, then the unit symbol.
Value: 63 kg
